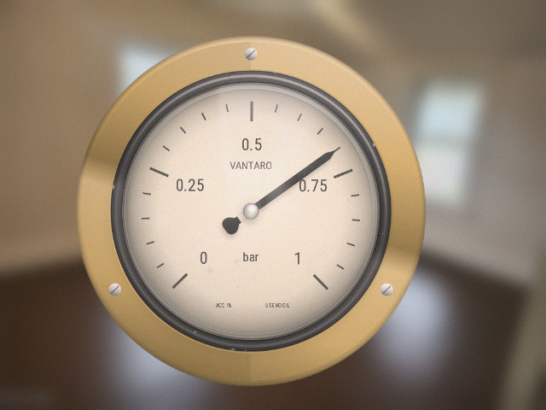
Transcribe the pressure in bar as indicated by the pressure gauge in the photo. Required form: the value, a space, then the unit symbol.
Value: 0.7 bar
